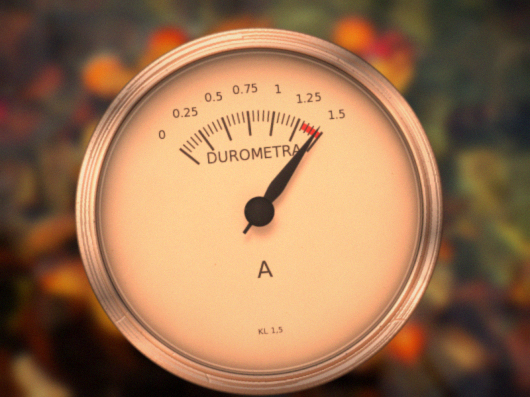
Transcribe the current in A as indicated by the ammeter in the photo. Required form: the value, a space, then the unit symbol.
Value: 1.45 A
